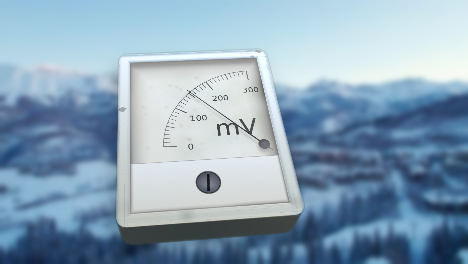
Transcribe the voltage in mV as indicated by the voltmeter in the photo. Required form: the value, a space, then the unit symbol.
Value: 150 mV
